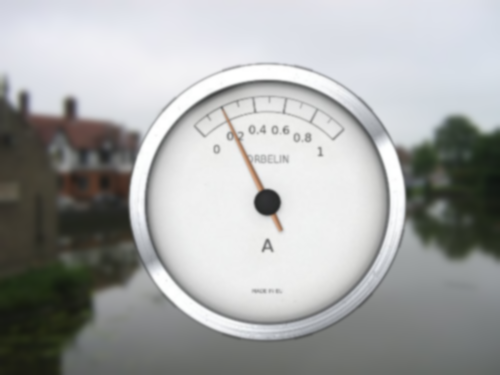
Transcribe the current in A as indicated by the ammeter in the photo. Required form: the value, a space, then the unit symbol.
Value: 0.2 A
